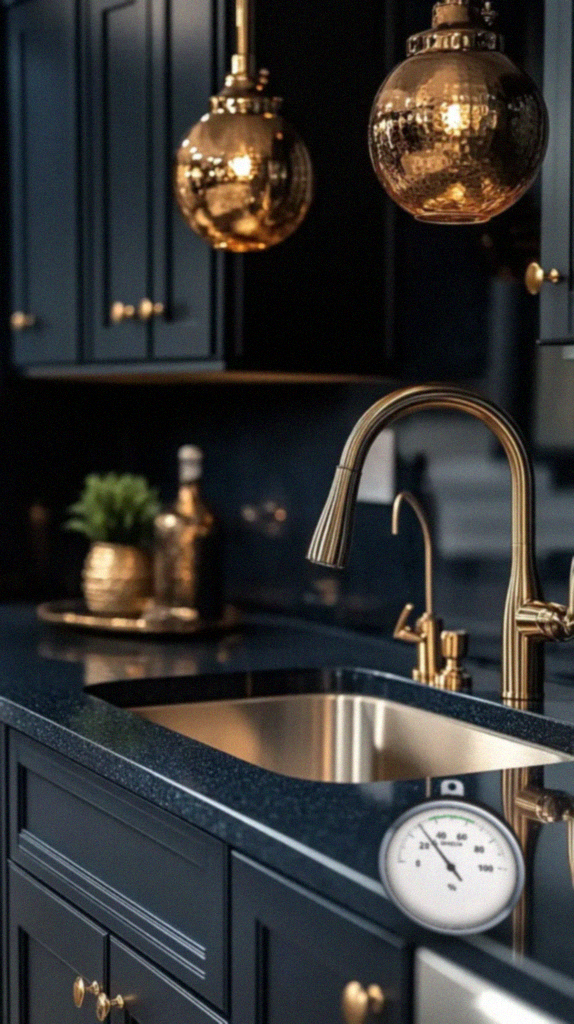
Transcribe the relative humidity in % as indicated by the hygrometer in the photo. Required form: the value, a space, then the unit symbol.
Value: 30 %
